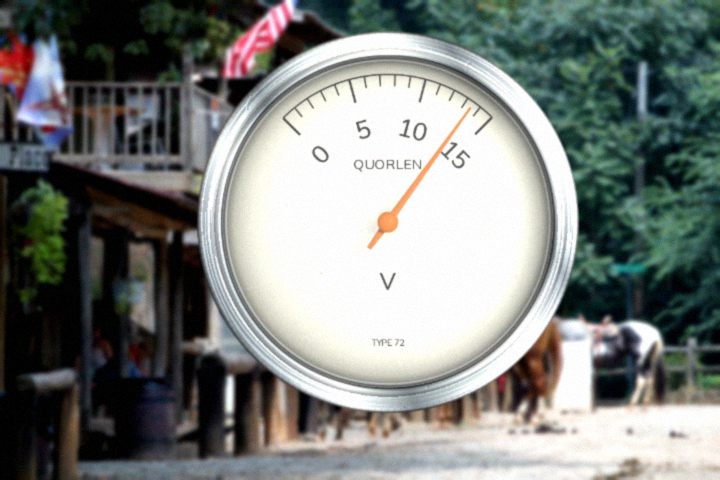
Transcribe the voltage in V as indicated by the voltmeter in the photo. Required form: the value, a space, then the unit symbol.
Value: 13.5 V
